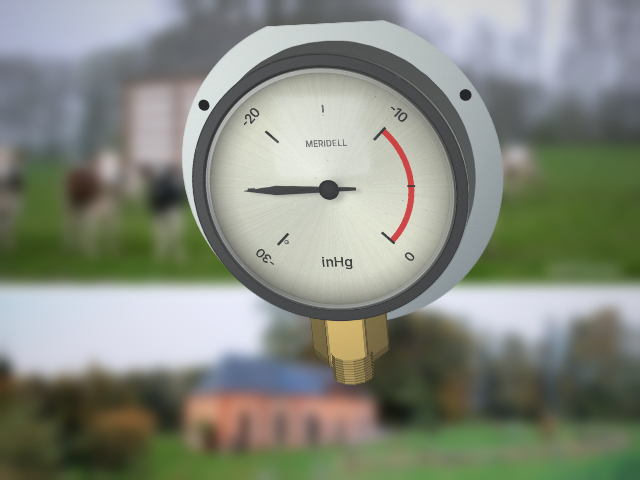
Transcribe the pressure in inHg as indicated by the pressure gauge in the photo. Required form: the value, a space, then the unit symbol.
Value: -25 inHg
